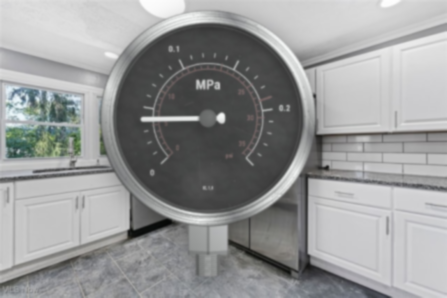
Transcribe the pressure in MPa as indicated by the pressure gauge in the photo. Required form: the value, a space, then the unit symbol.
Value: 0.04 MPa
